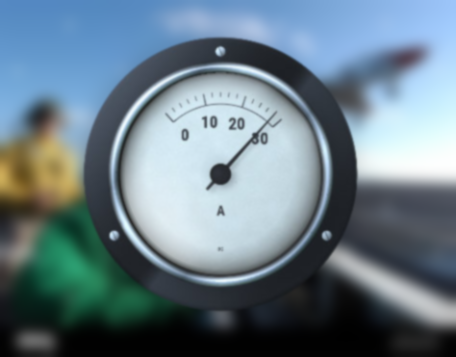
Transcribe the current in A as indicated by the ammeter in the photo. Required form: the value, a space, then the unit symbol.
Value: 28 A
